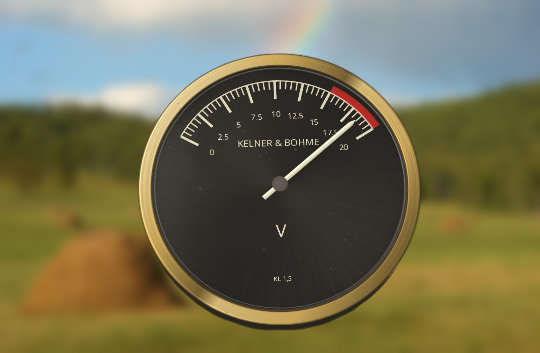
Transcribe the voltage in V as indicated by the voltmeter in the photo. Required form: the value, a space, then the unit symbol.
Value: 18.5 V
